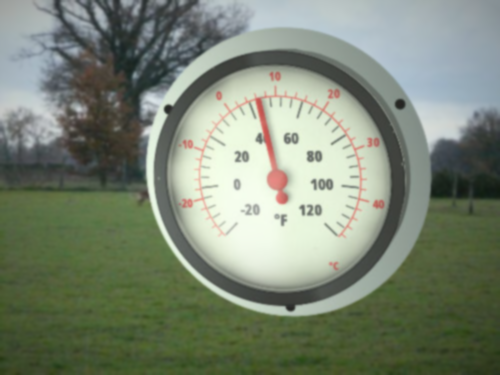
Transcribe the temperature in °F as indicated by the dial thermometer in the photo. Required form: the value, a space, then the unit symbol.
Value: 44 °F
